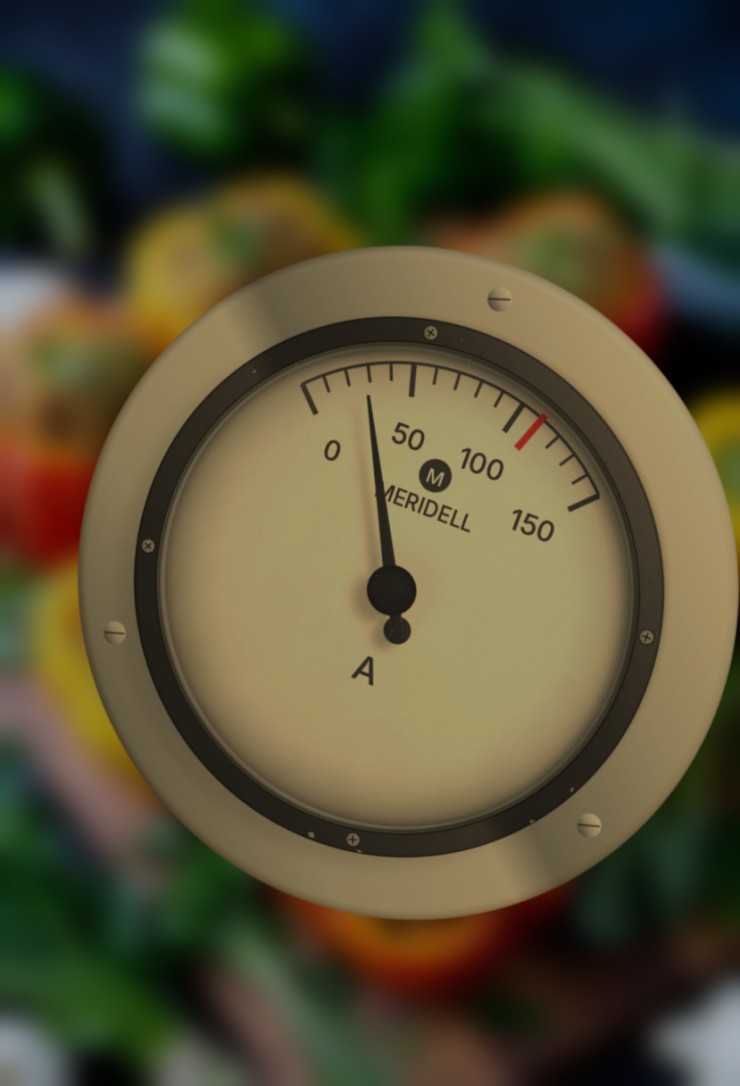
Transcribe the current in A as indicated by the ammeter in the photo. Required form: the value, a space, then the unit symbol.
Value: 30 A
